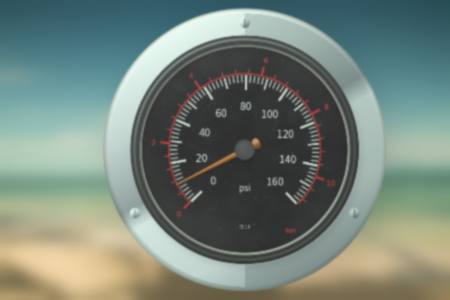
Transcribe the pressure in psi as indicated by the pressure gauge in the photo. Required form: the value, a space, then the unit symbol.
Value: 10 psi
